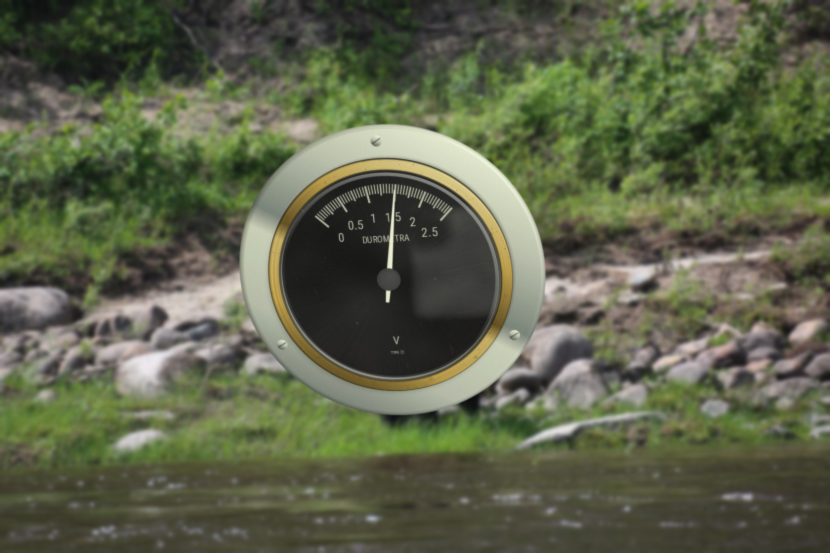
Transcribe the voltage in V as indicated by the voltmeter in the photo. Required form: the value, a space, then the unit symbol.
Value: 1.5 V
